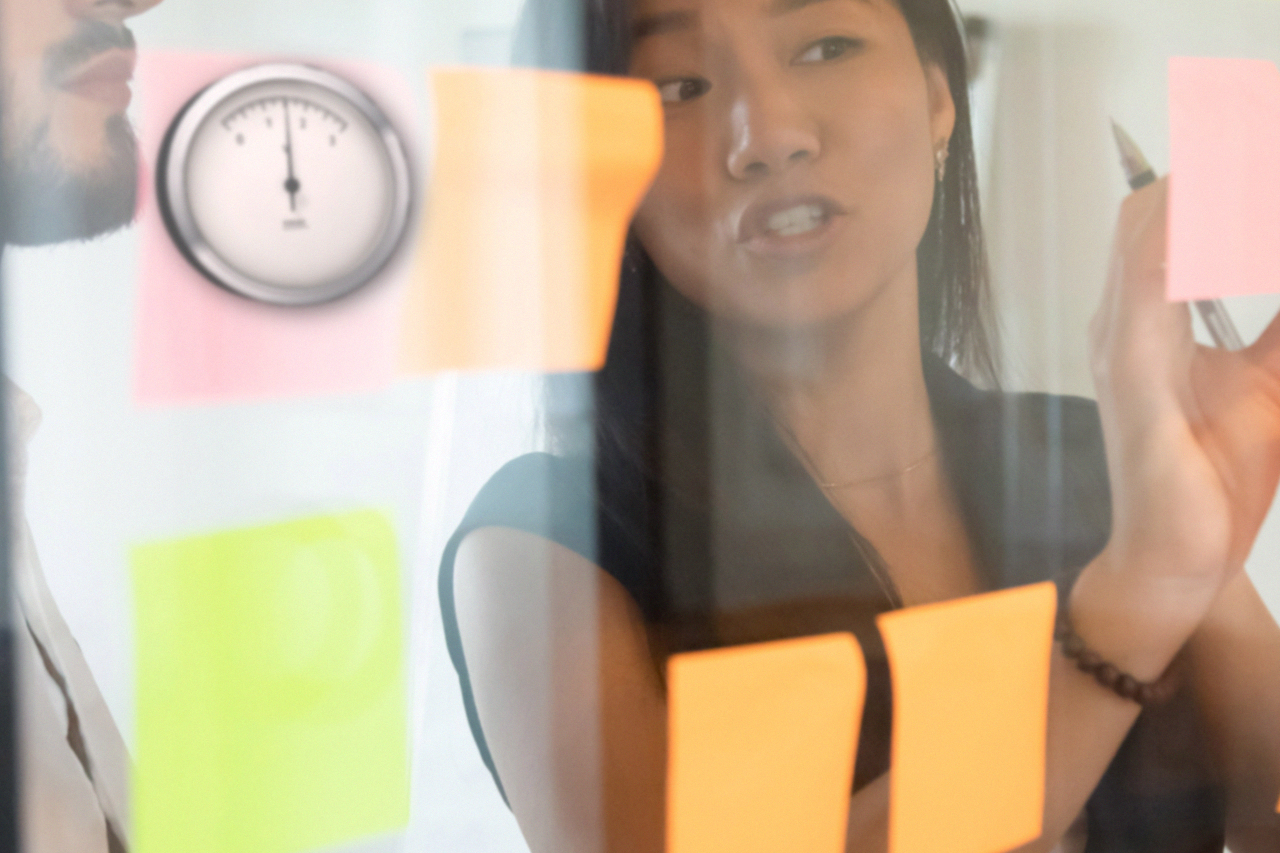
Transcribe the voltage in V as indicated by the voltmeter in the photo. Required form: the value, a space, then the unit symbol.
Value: 1.5 V
